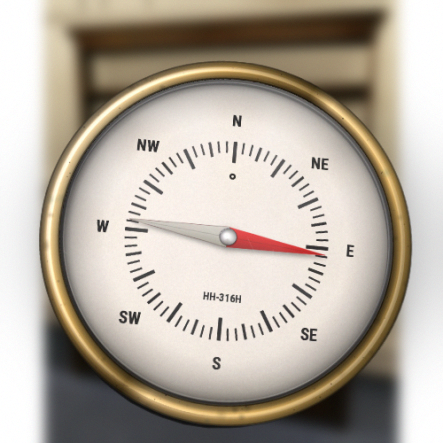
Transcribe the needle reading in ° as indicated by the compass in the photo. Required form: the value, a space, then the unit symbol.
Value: 95 °
